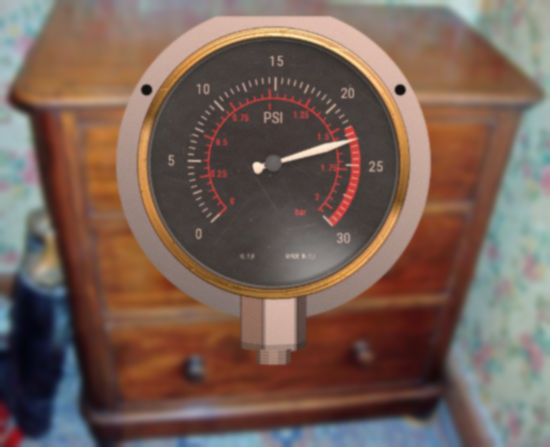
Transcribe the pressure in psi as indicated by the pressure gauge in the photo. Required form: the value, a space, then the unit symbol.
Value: 23 psi
